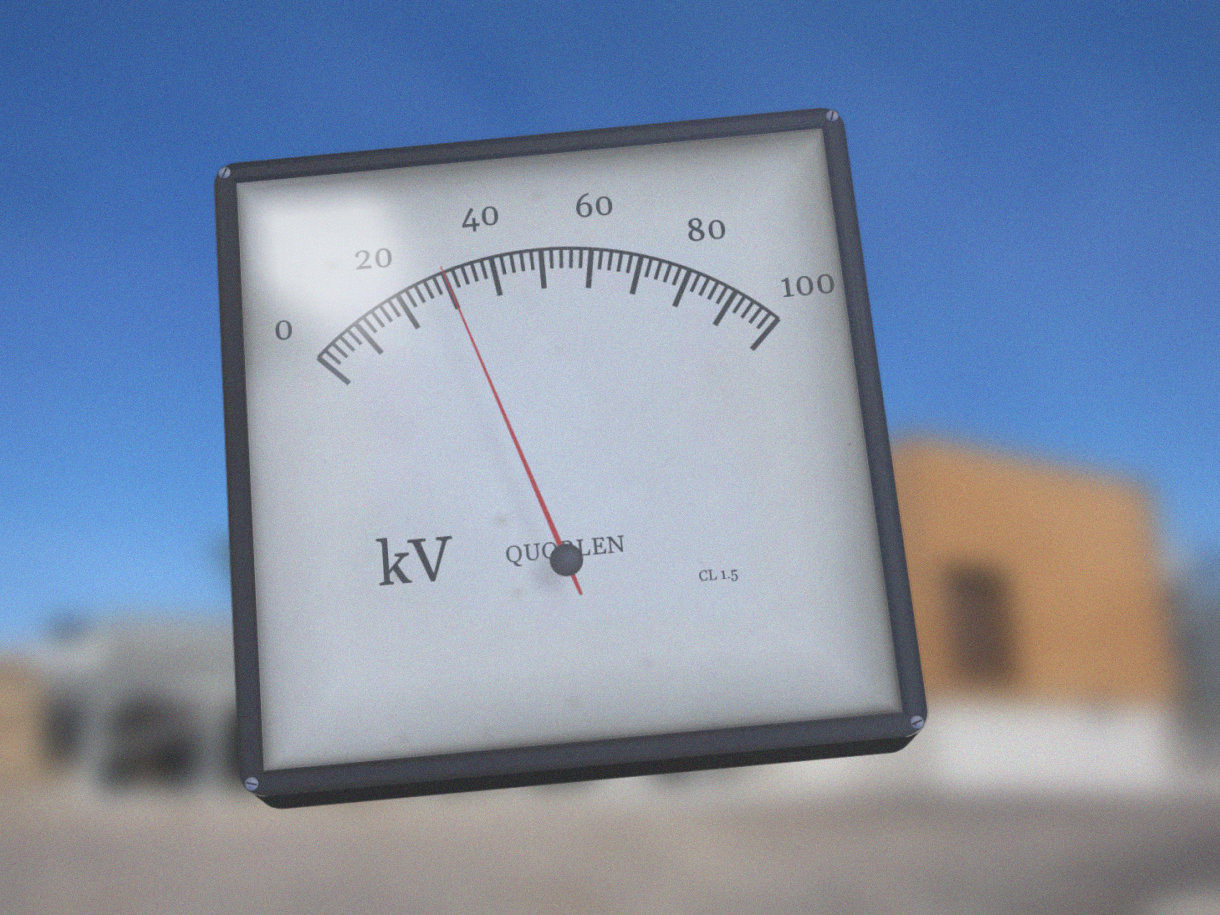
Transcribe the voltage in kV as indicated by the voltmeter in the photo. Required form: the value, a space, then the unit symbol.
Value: 30 kV
